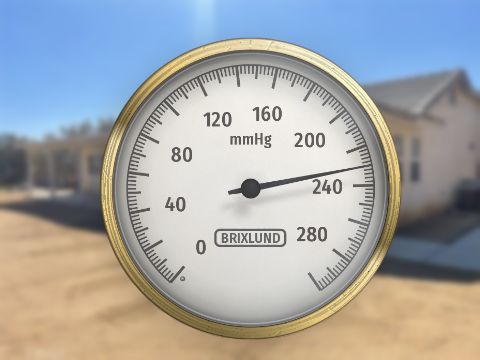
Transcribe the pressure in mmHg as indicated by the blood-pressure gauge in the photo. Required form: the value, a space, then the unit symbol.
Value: 230 mmHg
